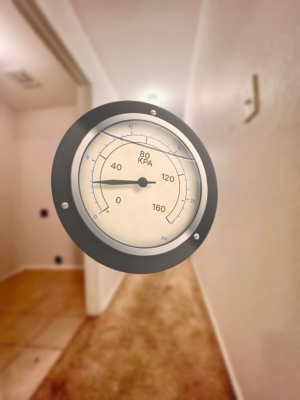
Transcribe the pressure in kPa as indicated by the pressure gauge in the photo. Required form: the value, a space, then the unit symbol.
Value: 20 kPa
